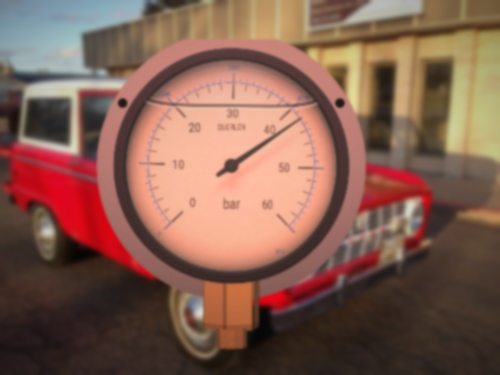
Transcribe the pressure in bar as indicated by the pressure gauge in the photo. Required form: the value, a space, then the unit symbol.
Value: 42 bar
